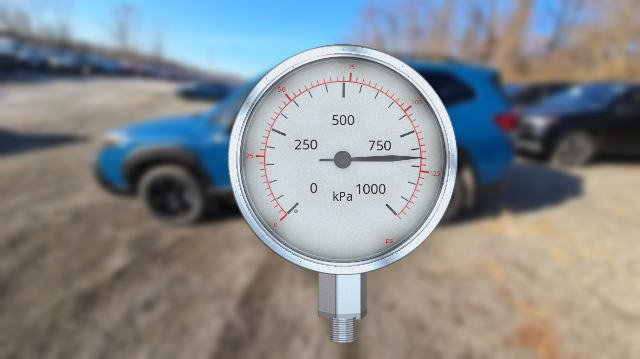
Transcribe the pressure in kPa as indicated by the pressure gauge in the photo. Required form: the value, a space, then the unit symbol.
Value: 825 kPa
